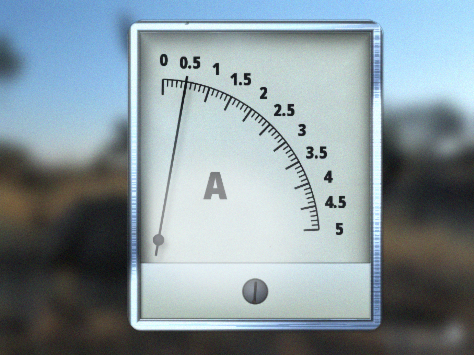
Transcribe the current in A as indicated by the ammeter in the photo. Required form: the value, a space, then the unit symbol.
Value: 0.5 A
